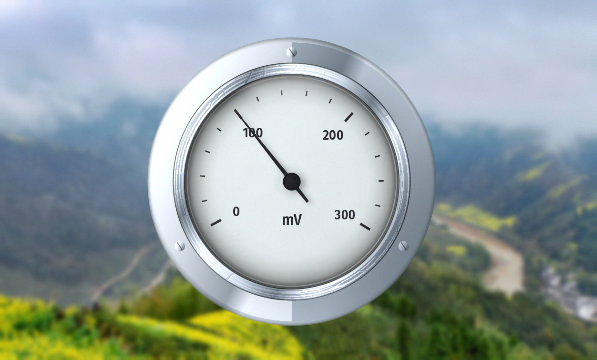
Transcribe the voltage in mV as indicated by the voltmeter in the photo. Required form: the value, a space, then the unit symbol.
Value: 100 mV
